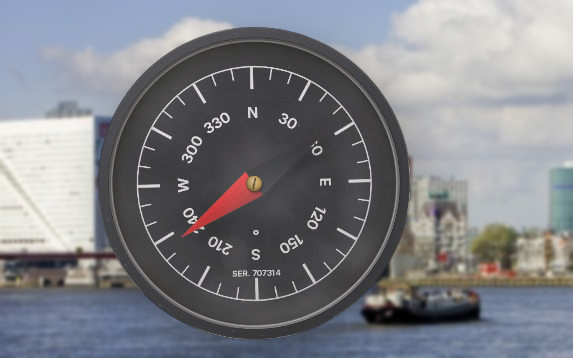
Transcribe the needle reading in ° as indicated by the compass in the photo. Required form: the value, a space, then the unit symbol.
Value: 235 °
